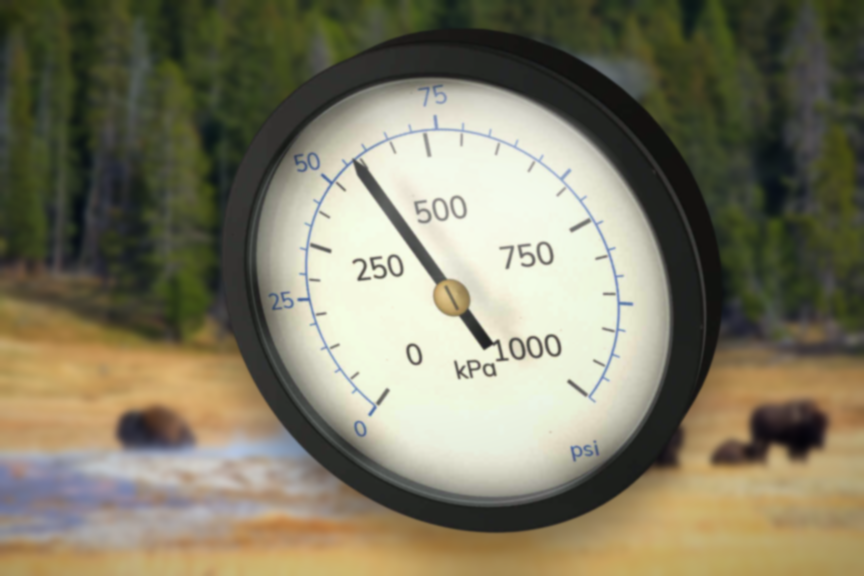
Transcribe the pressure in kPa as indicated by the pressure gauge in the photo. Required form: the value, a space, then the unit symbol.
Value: 400 kPa
